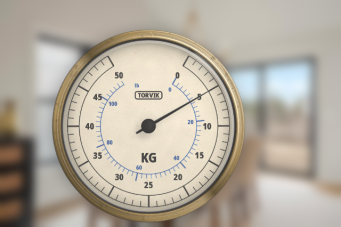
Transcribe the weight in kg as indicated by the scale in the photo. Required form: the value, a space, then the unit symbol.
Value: 5 kg
